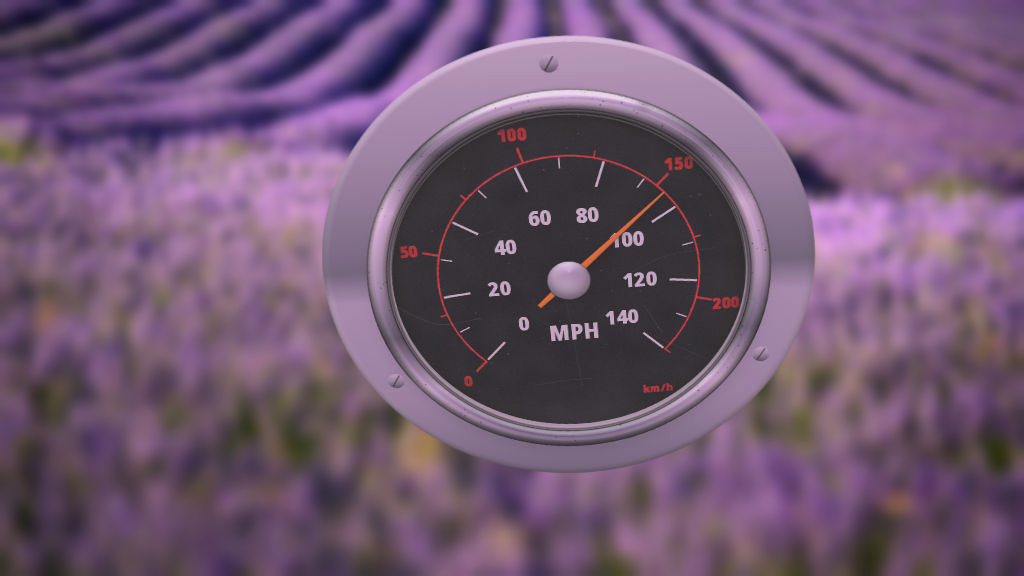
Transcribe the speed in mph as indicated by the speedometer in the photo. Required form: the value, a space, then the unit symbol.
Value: 95 mph
